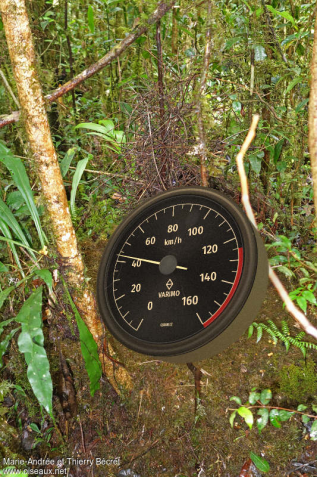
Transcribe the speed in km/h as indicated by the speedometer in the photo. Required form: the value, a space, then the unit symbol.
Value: 42.5 km/h
